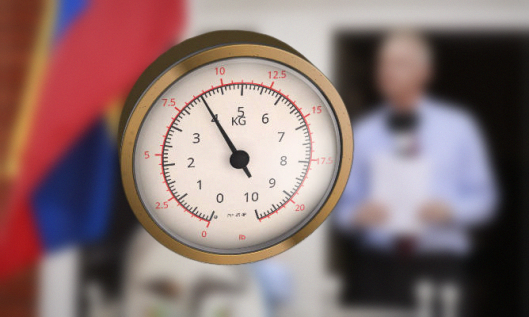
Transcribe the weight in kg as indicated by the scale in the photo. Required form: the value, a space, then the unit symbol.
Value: 4 kg
